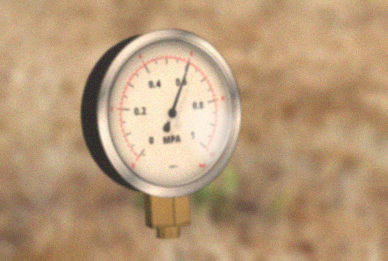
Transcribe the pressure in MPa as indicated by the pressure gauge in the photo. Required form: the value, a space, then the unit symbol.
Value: 0.6 MPa
